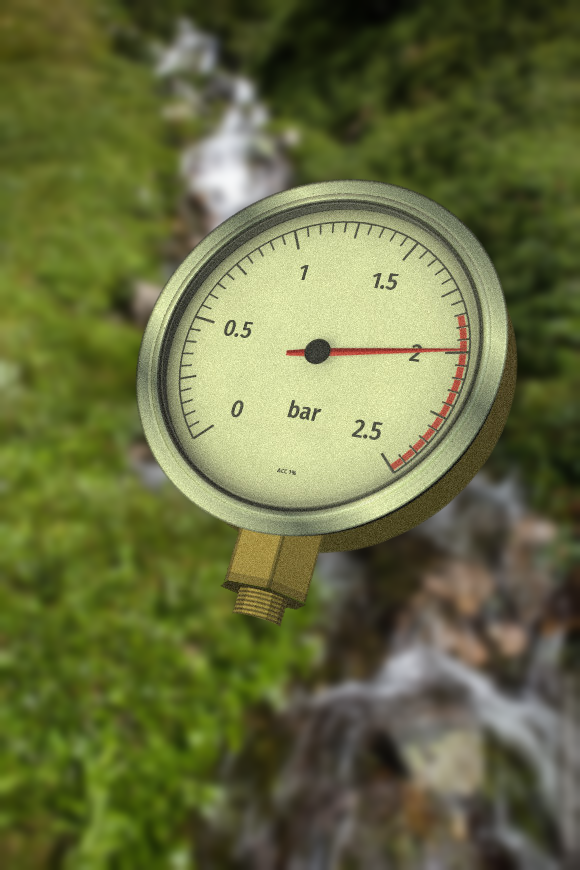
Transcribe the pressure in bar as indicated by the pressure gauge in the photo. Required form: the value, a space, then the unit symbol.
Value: 2 bar
